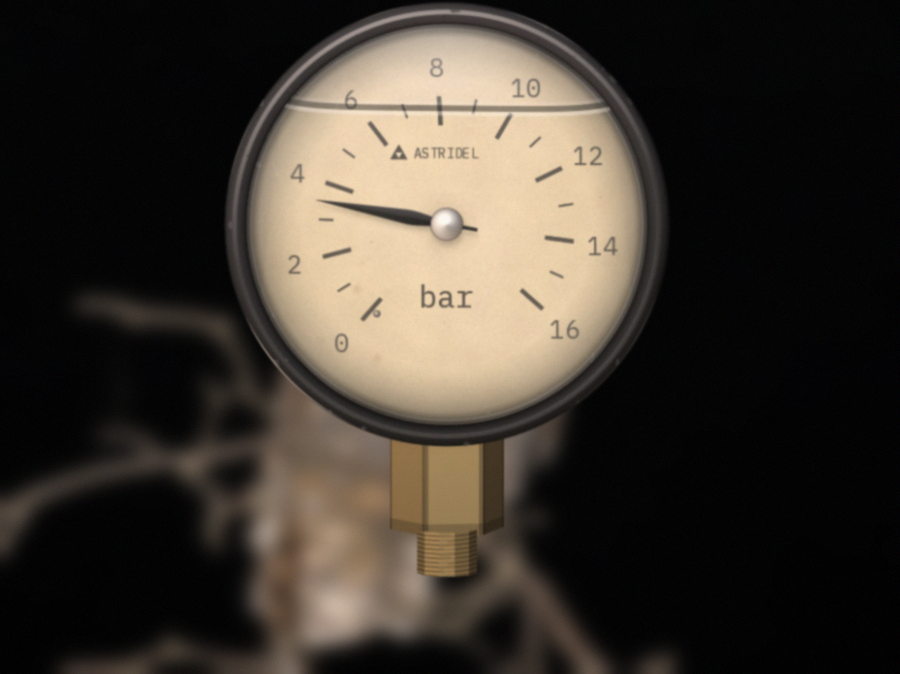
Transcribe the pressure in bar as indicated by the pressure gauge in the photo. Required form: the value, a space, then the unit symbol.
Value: 3.5 bar
